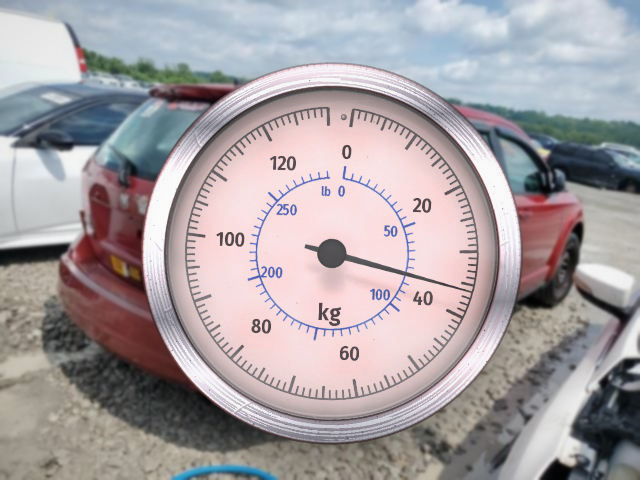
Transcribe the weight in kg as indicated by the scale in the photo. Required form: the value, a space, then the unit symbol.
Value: 36 kg
